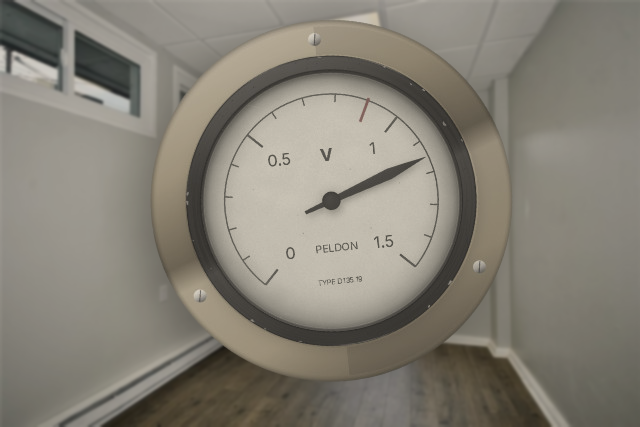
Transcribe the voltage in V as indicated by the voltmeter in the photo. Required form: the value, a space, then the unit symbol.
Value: 1.15 V
